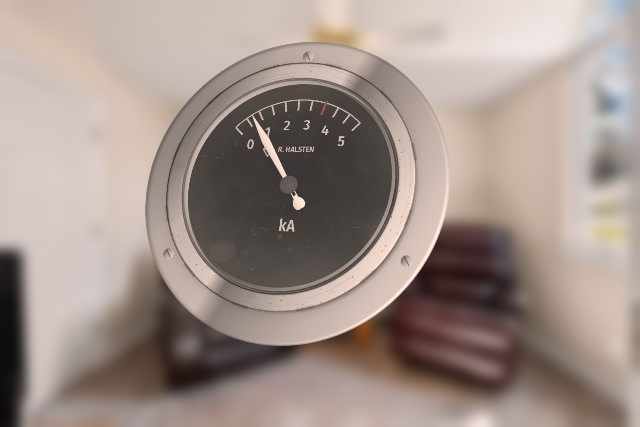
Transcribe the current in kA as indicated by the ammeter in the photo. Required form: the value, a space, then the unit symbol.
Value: 0.75 kA
